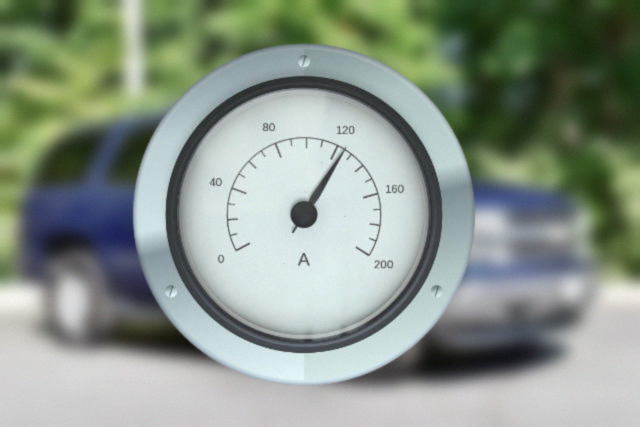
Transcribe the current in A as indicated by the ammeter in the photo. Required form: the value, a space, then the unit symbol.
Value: 125 A
